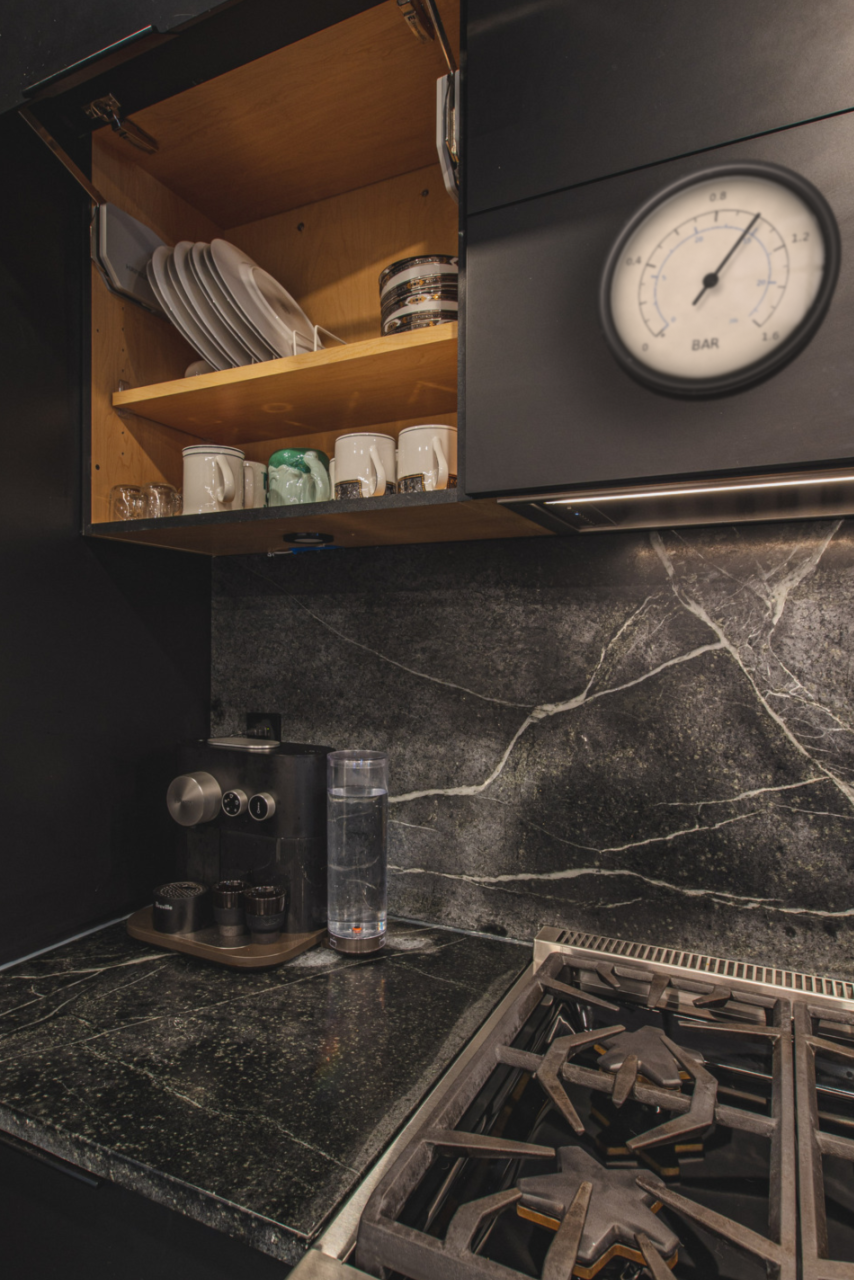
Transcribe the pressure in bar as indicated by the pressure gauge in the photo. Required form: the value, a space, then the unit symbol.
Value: 1 bar
